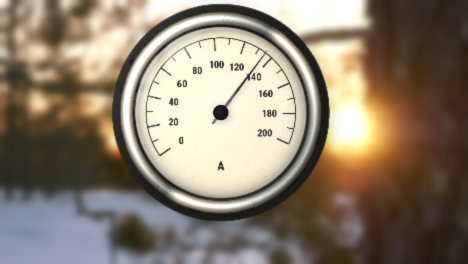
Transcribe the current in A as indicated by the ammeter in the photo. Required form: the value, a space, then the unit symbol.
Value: 135 A
